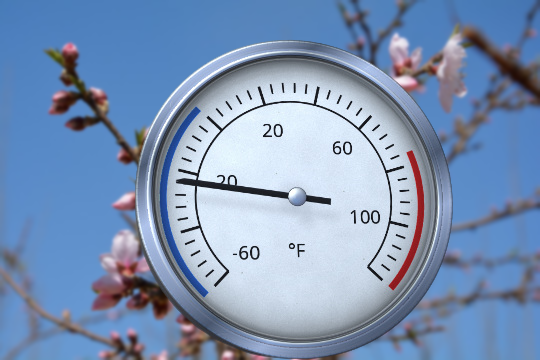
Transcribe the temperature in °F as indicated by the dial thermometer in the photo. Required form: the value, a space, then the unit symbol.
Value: -24 °F
